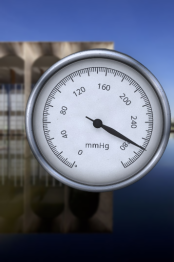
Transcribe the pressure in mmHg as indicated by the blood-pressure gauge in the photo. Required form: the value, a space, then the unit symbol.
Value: 270 mmHg
